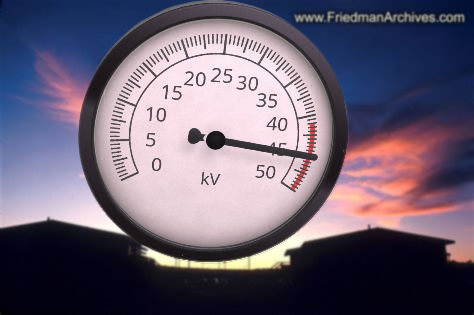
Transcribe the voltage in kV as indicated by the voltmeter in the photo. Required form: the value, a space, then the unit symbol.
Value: 45 kV
